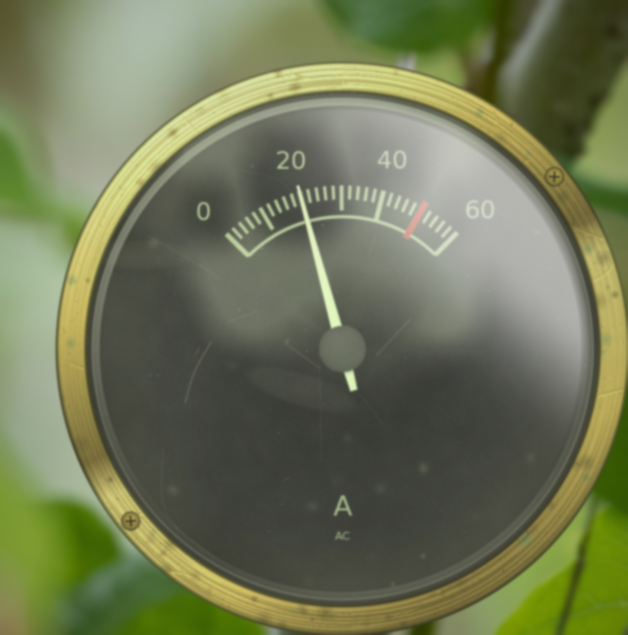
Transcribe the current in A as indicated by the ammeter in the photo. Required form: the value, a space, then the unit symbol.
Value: 20 A
